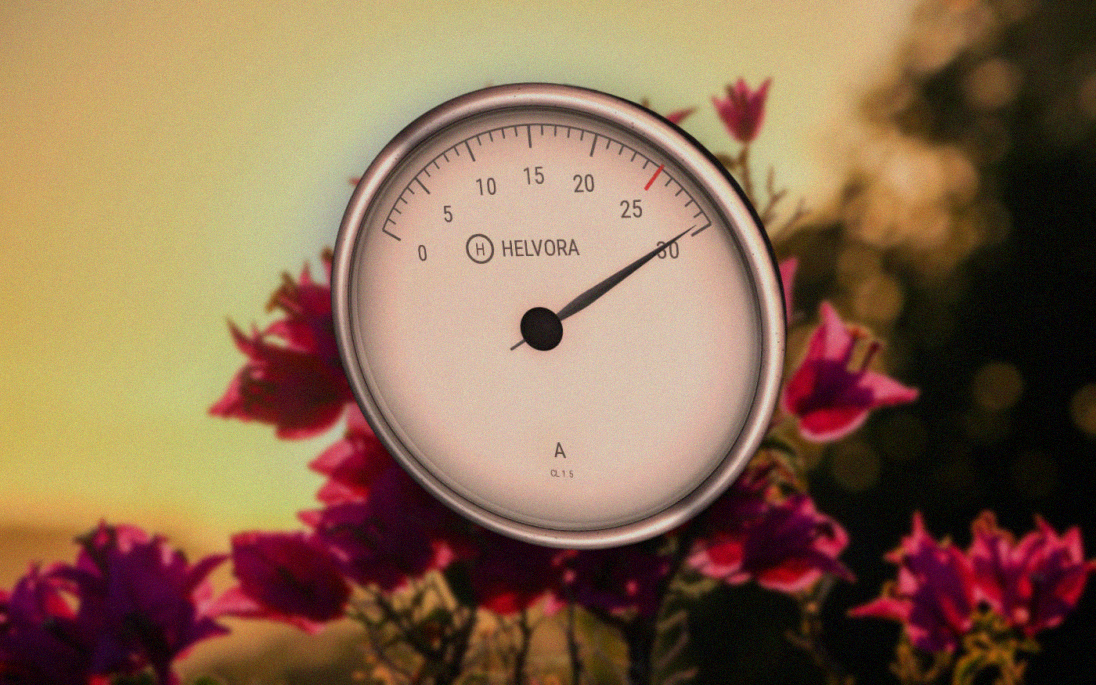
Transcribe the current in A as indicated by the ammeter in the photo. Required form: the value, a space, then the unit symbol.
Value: 29.5 A
